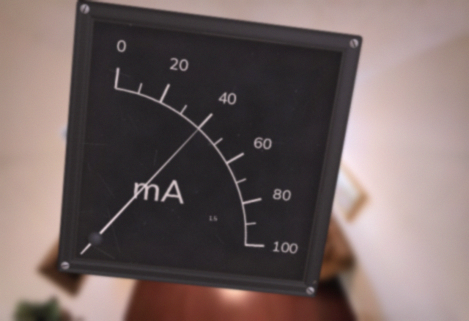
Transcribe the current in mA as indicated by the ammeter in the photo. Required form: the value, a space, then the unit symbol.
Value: 40 mA
